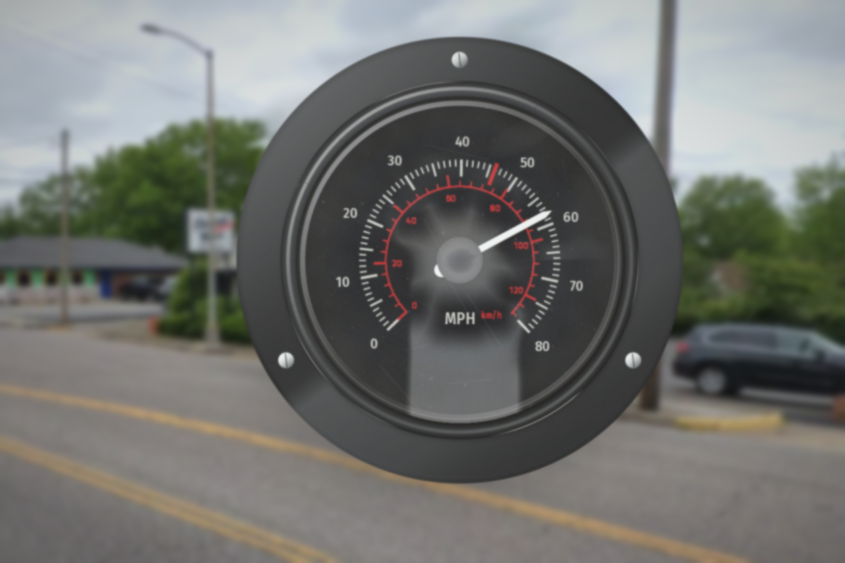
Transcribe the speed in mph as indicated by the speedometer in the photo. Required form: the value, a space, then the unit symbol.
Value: 58 mph
